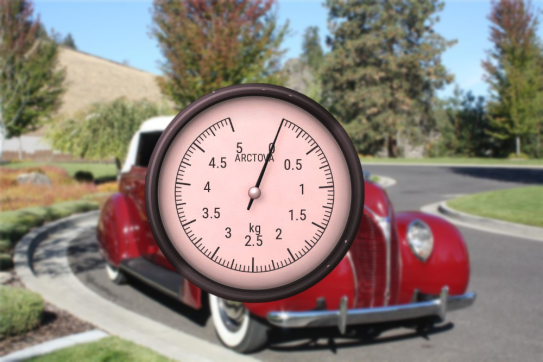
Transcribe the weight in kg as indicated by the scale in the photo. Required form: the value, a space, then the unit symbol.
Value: 0 kg
